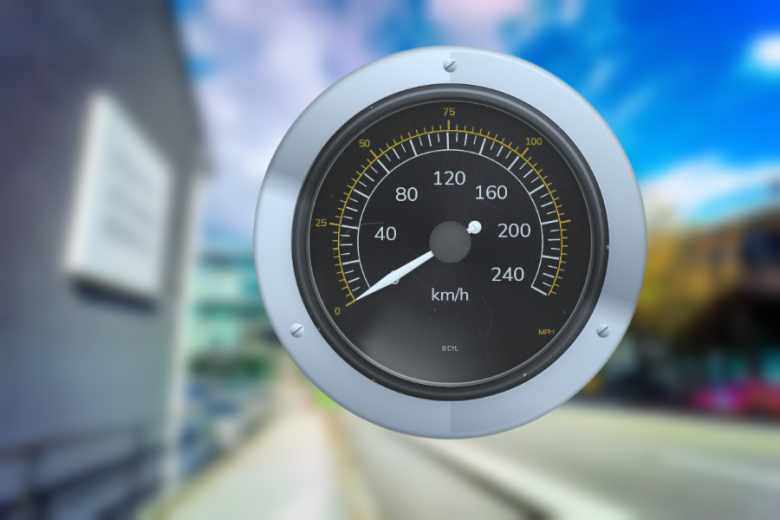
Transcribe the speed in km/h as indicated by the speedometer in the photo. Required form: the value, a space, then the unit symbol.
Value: 0 km/h
